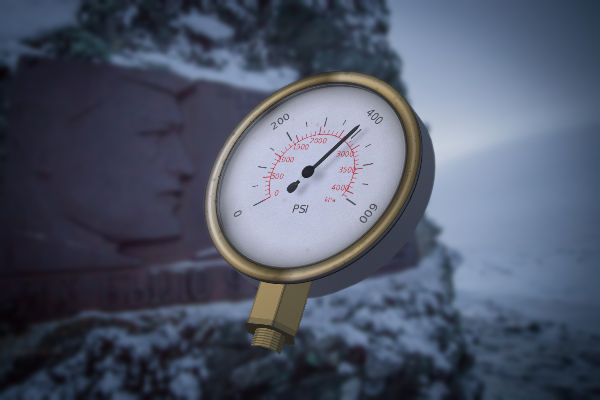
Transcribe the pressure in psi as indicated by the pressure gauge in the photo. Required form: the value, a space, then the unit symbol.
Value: 400 psi
